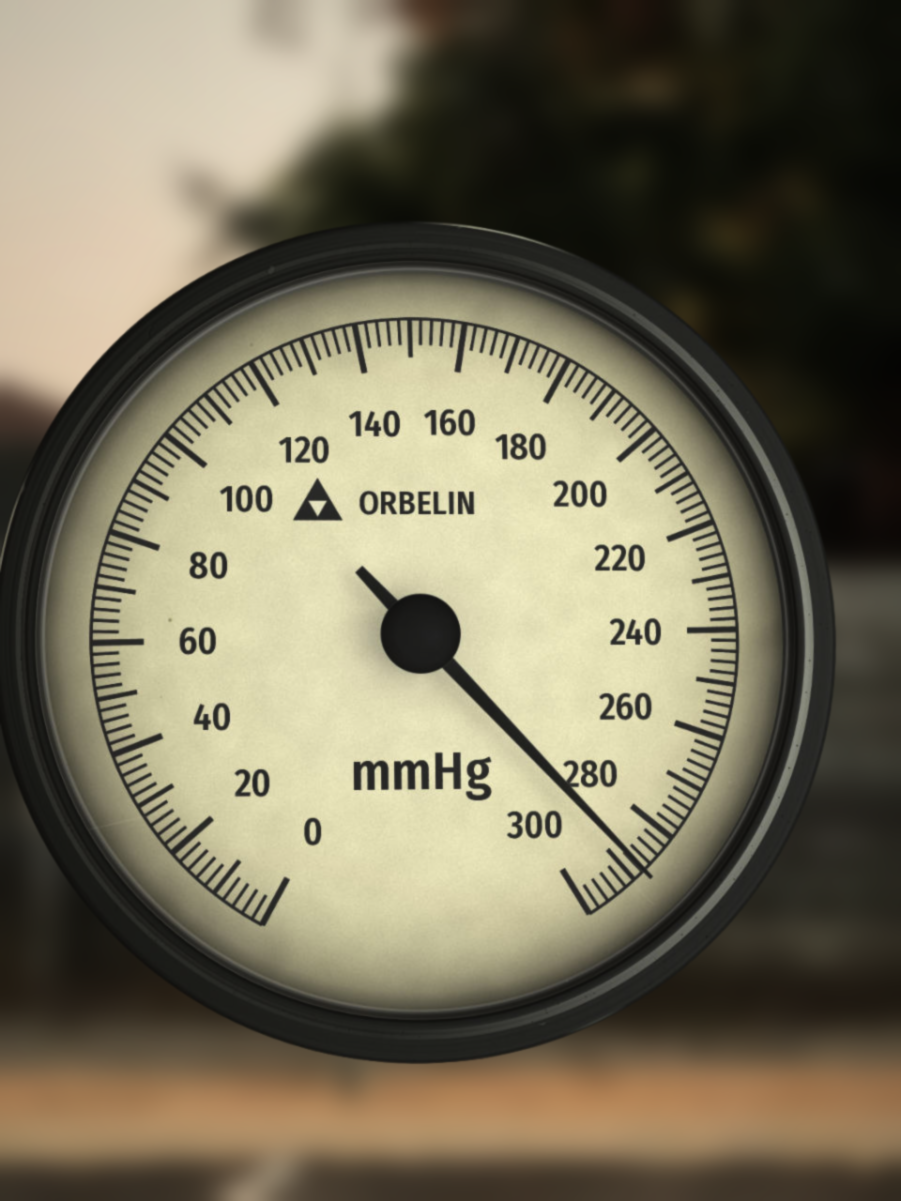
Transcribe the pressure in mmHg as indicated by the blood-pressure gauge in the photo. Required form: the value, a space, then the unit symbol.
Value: 288 mmHg
